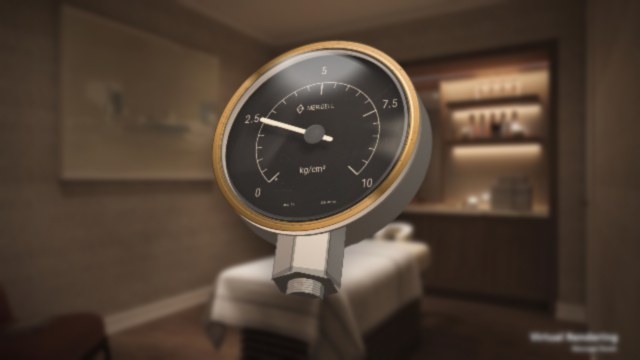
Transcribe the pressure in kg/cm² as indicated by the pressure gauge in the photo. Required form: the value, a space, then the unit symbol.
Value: 2.5 kg/cm²
